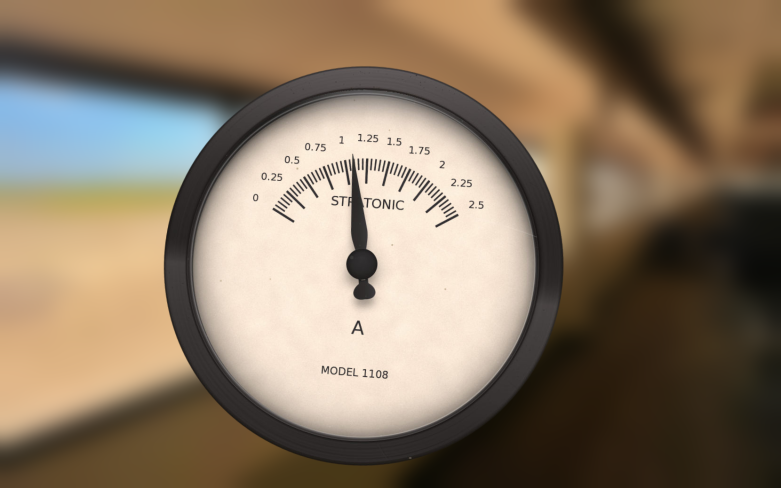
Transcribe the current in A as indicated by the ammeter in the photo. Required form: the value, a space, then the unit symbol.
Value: 1.1 A
